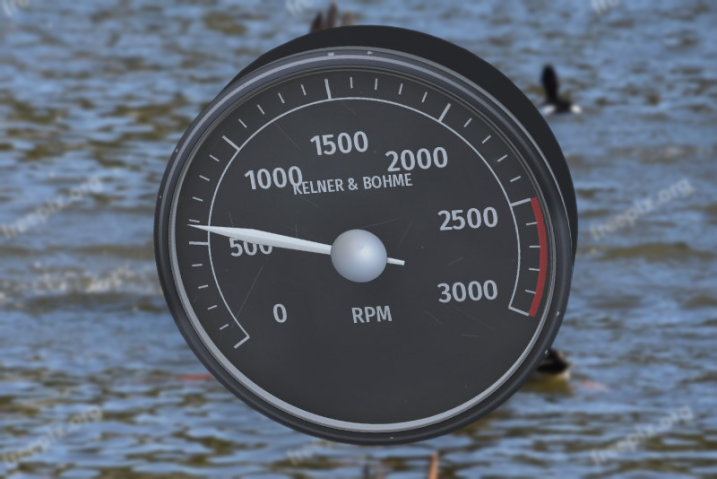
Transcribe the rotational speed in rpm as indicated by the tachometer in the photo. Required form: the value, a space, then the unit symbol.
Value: 600 rpm
